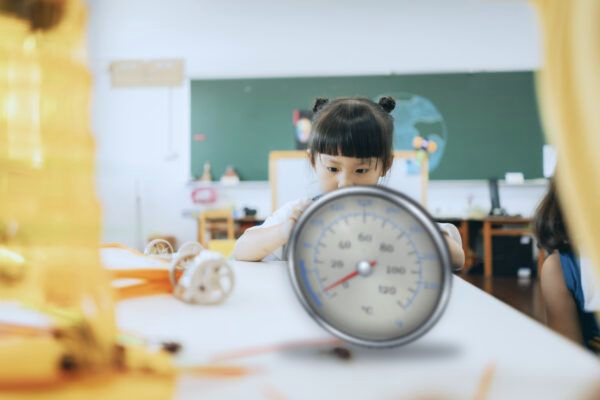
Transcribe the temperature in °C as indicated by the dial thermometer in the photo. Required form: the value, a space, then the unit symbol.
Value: 5 °C
